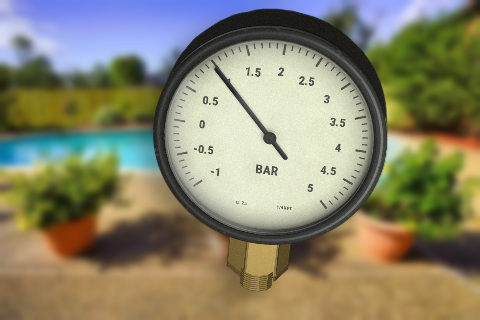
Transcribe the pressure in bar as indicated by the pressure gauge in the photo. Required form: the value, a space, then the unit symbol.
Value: 1 bar
